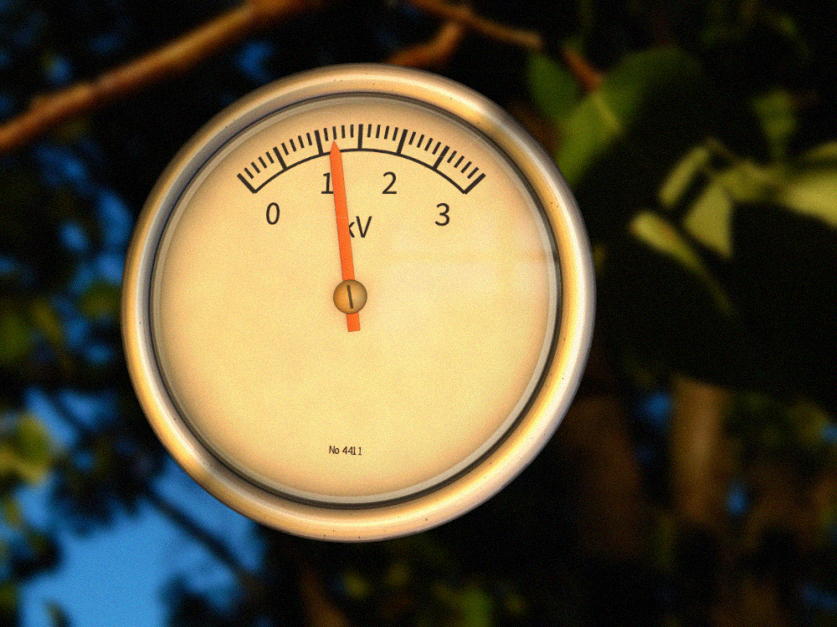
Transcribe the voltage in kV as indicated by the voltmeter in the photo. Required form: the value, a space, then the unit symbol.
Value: 1.2 kV
